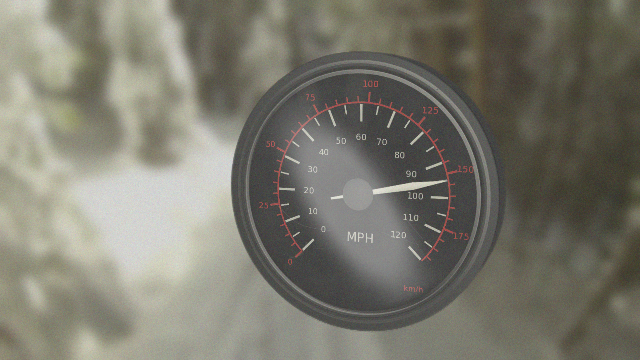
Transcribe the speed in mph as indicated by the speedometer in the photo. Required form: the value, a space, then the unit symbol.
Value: 95 mph
